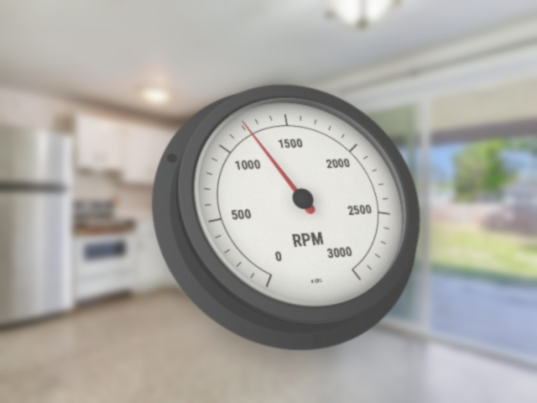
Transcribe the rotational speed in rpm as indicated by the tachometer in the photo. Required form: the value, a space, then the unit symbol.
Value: 1200 rpm
